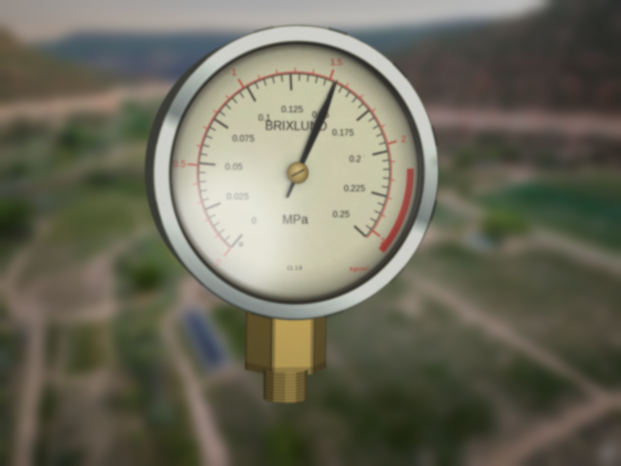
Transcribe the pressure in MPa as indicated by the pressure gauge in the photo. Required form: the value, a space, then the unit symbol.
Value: 0.15 MPa
